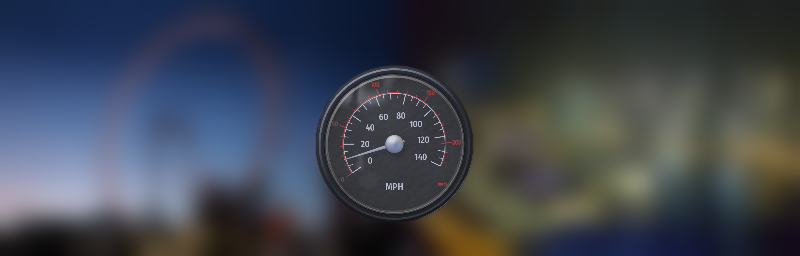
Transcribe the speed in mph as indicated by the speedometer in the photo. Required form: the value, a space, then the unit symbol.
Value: 10 mph
